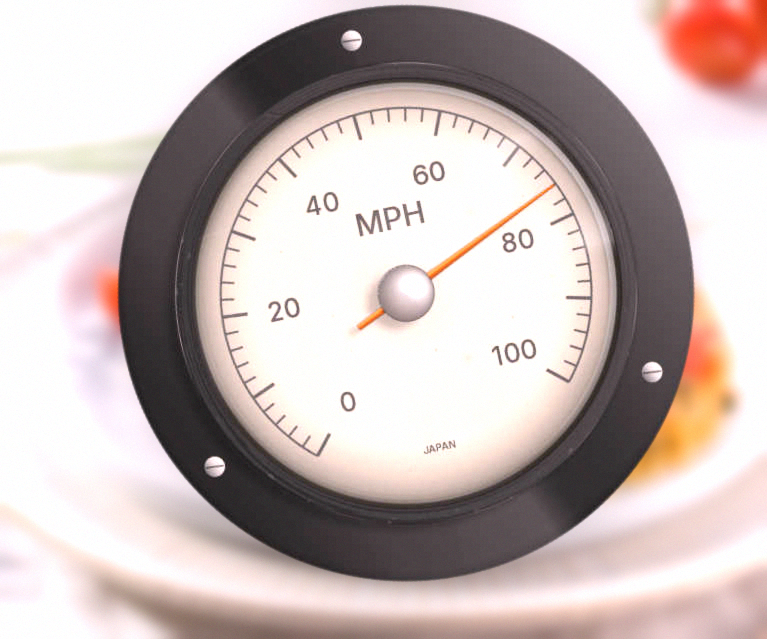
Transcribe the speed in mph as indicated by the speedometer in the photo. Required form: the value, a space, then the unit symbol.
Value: 76 mph
